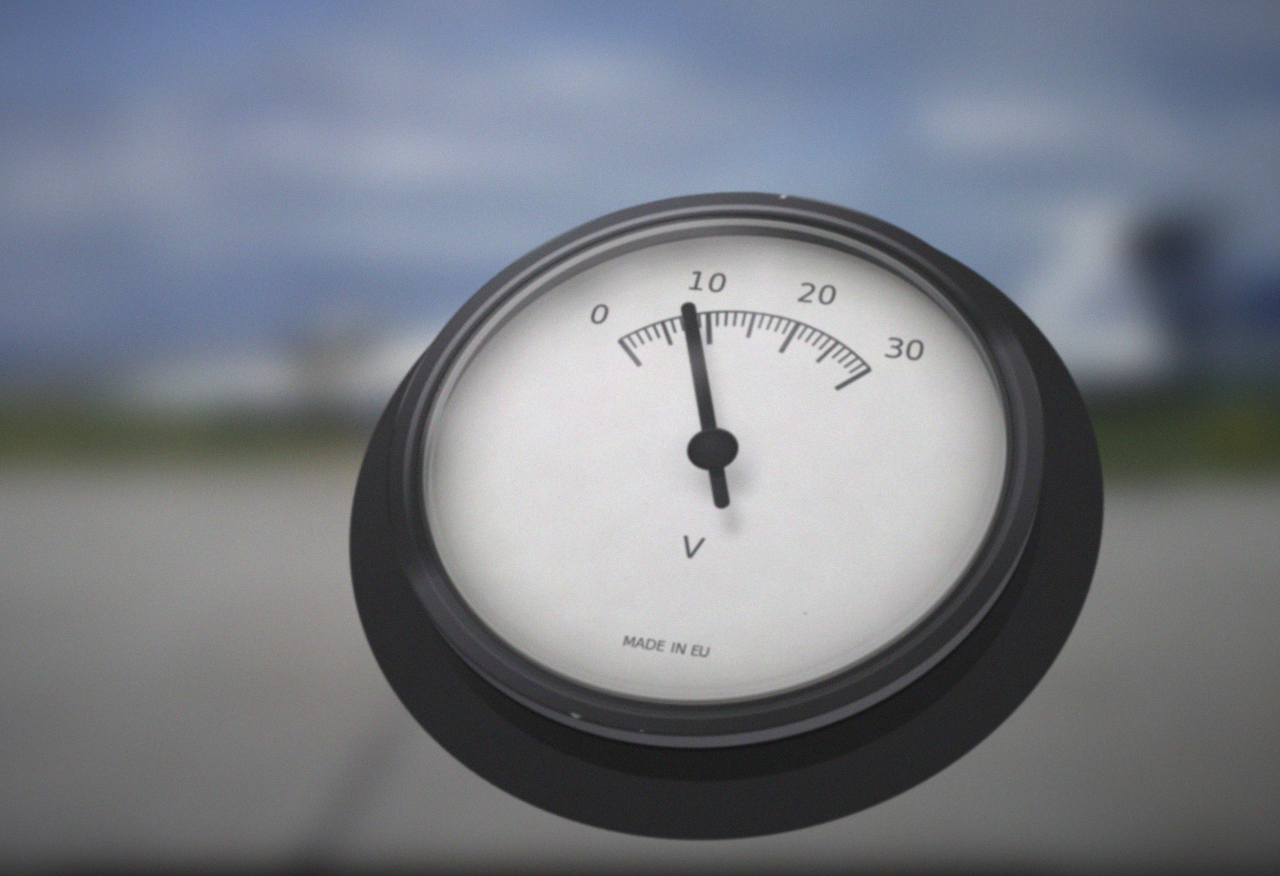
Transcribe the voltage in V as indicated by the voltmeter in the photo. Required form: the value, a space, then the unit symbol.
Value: 8 V
